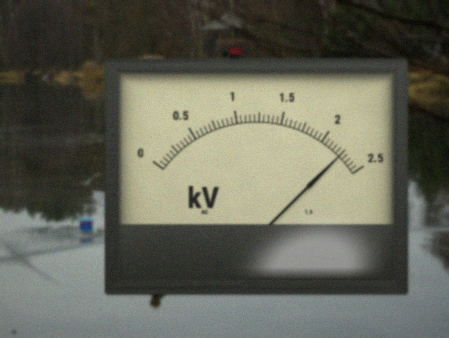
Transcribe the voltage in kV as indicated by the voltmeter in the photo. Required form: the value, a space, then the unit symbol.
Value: 2.25 kV
